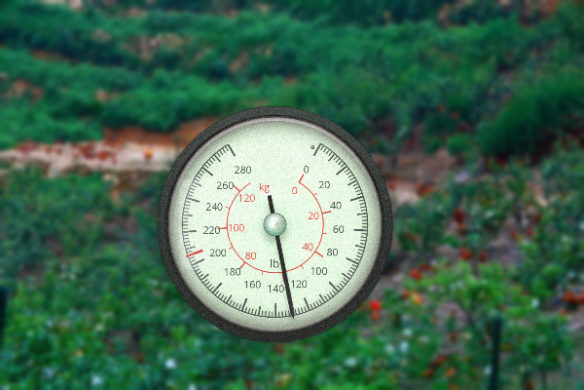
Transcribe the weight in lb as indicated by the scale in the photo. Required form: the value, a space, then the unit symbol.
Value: 130 lb
